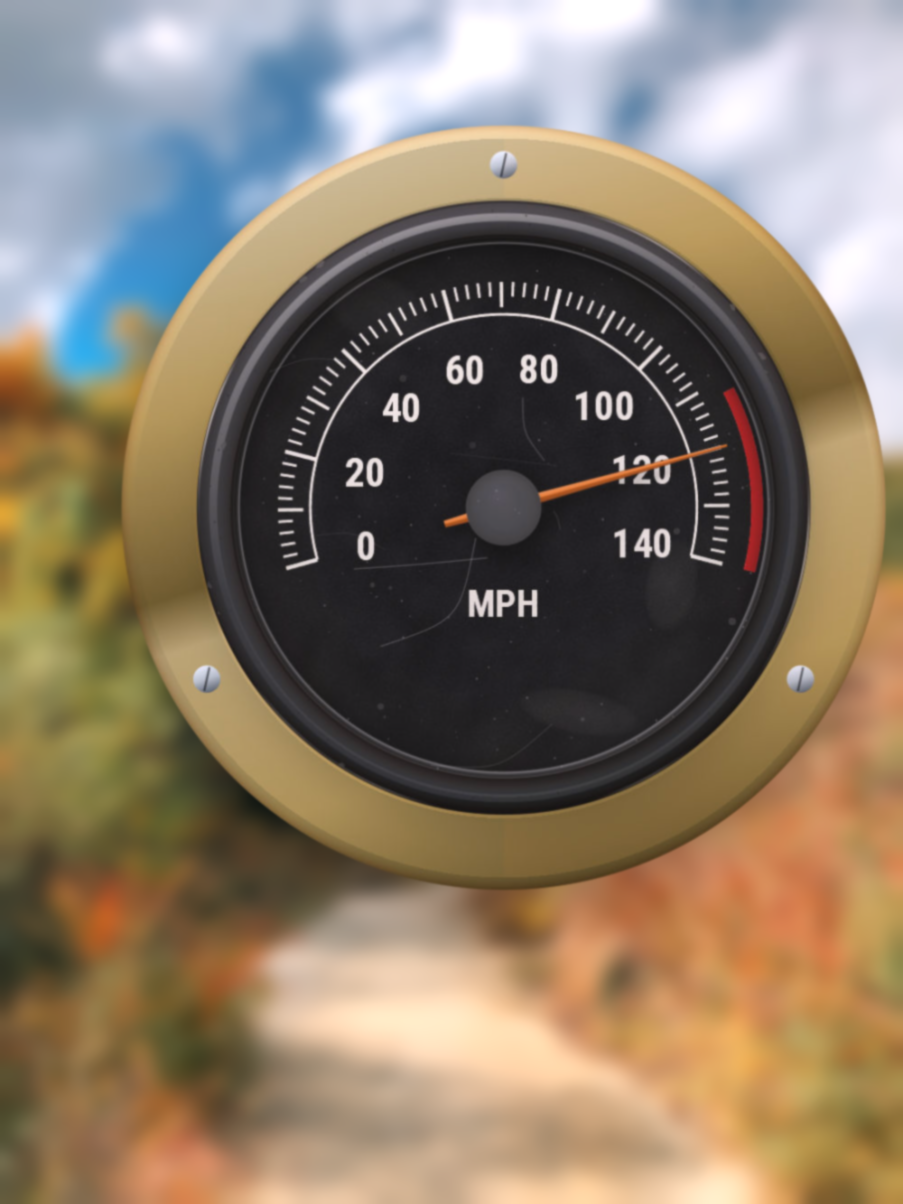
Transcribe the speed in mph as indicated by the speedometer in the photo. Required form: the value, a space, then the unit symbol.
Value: 120 mph
